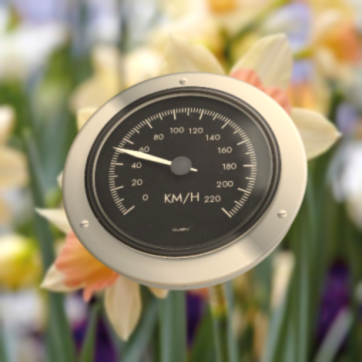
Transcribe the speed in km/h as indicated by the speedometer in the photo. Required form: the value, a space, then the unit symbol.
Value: 50 km/h
